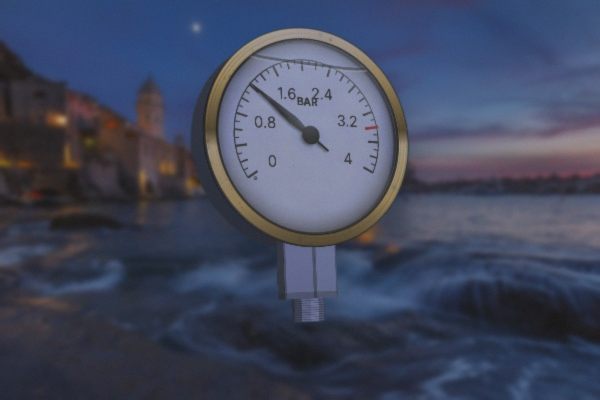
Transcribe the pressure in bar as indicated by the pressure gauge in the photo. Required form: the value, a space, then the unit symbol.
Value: 1.2 bar
